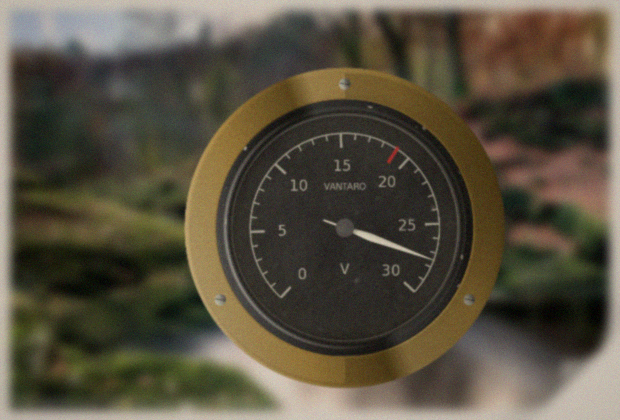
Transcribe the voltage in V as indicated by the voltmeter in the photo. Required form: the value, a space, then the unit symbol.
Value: 27.5 V
